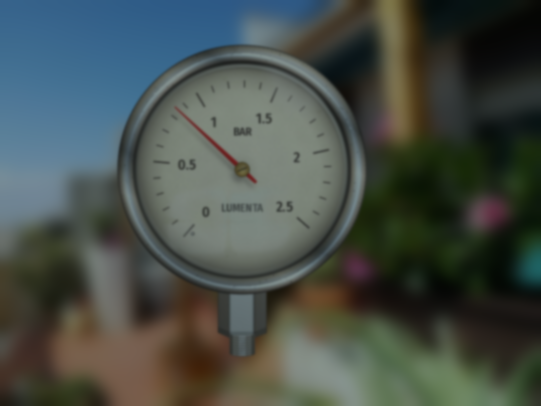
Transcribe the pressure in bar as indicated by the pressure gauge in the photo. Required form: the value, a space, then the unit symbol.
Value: 0.85 bar
